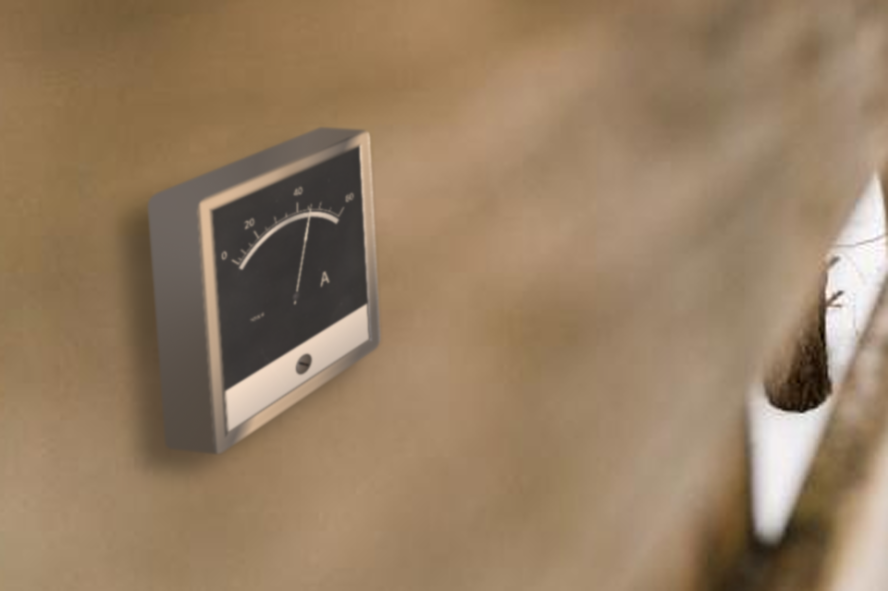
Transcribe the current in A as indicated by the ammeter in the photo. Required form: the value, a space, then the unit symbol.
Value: 45 A
